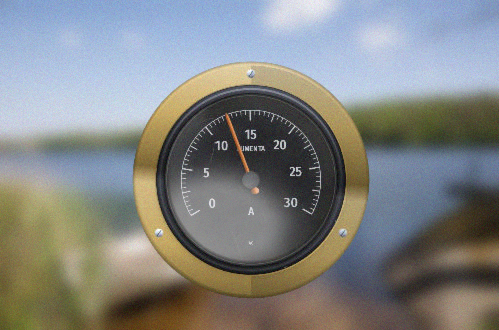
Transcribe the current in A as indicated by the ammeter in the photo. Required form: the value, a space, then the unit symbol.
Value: 12.5 A
